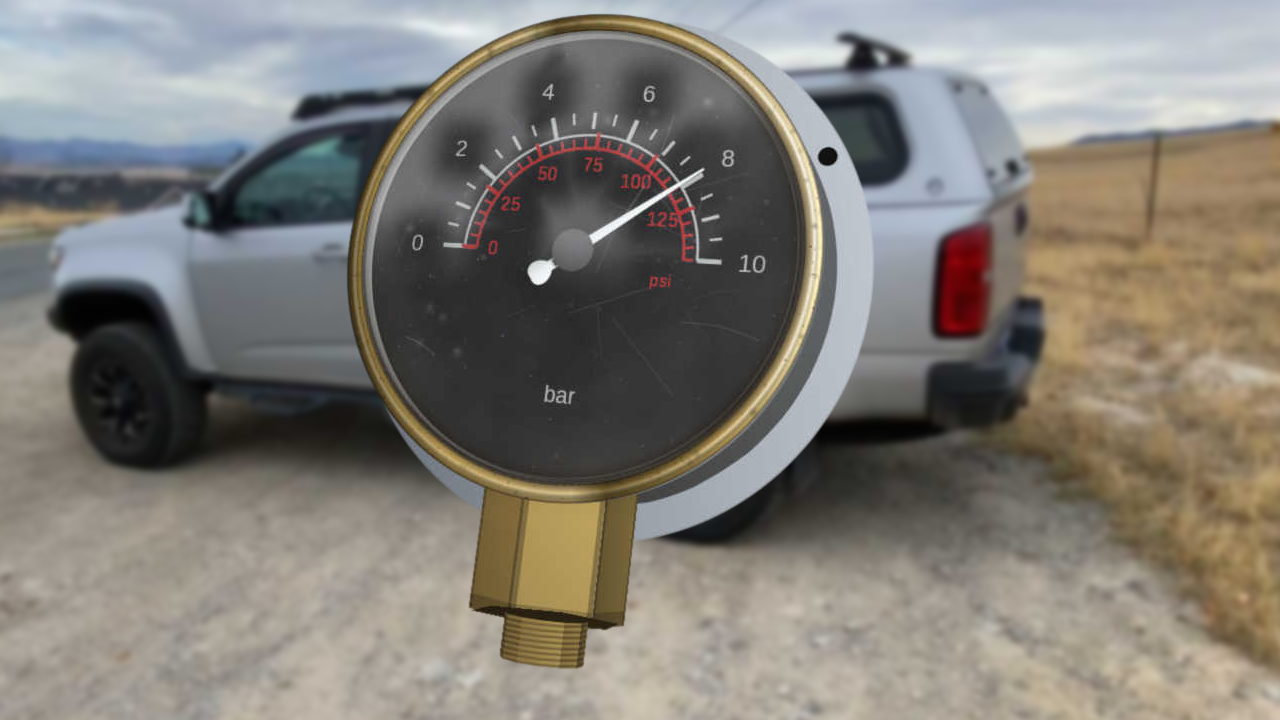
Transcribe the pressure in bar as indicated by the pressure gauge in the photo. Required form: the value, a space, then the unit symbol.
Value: 8 bar
